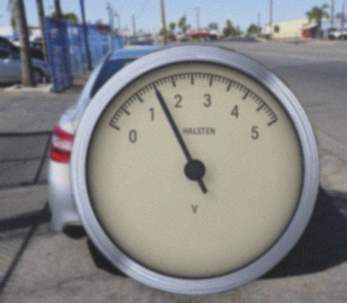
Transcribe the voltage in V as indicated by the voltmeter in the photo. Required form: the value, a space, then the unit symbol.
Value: 1.5 V
